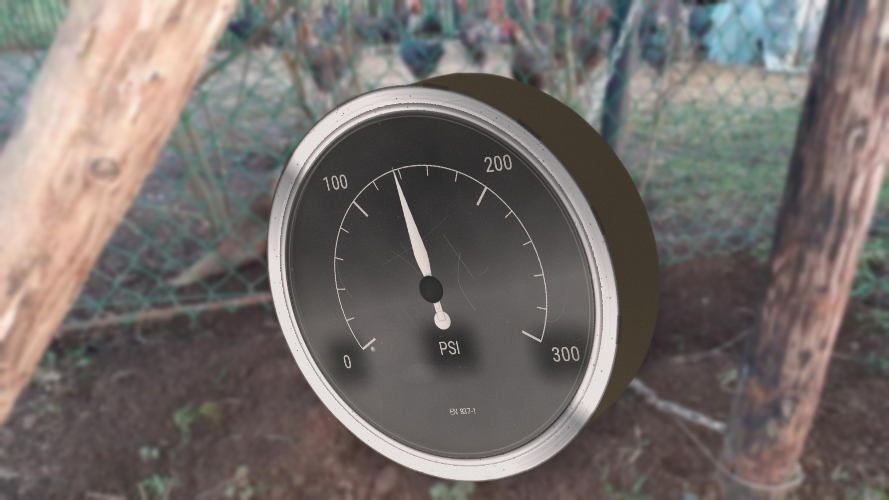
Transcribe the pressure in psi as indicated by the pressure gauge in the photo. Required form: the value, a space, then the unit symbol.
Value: 140 psi
